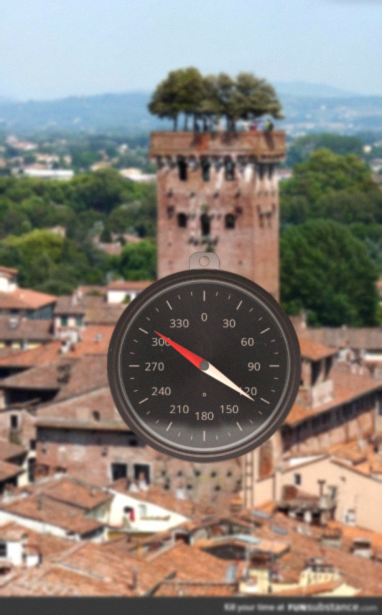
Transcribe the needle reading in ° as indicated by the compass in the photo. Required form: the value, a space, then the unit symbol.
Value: 305 °
